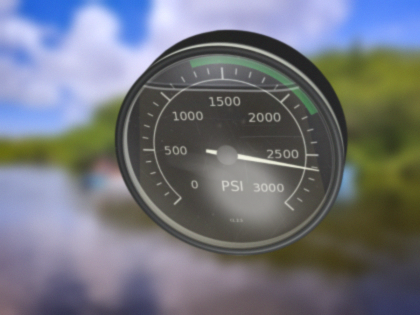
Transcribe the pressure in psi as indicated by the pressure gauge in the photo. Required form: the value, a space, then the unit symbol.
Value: 2600 psi
